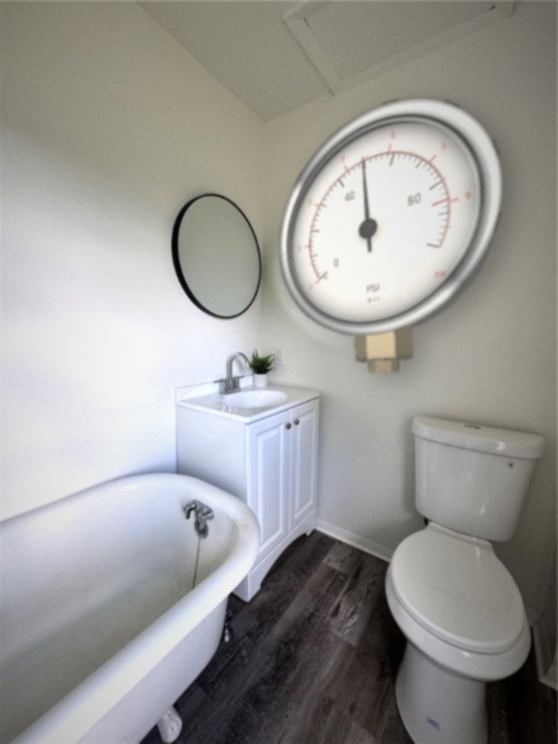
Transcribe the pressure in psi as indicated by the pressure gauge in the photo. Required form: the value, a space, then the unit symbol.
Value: 50 psi
